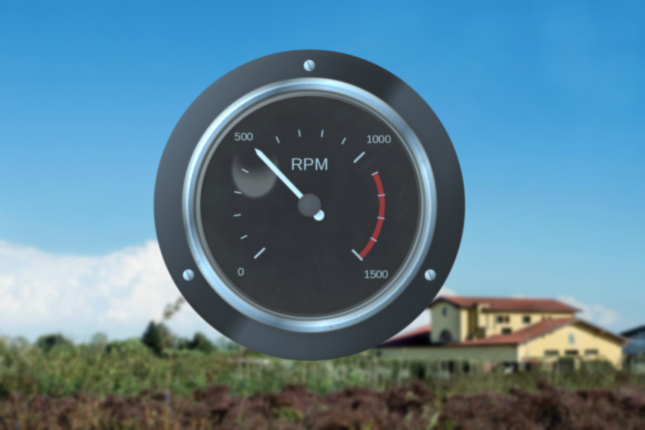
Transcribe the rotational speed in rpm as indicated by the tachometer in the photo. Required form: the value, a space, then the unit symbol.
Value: 500 rpm
